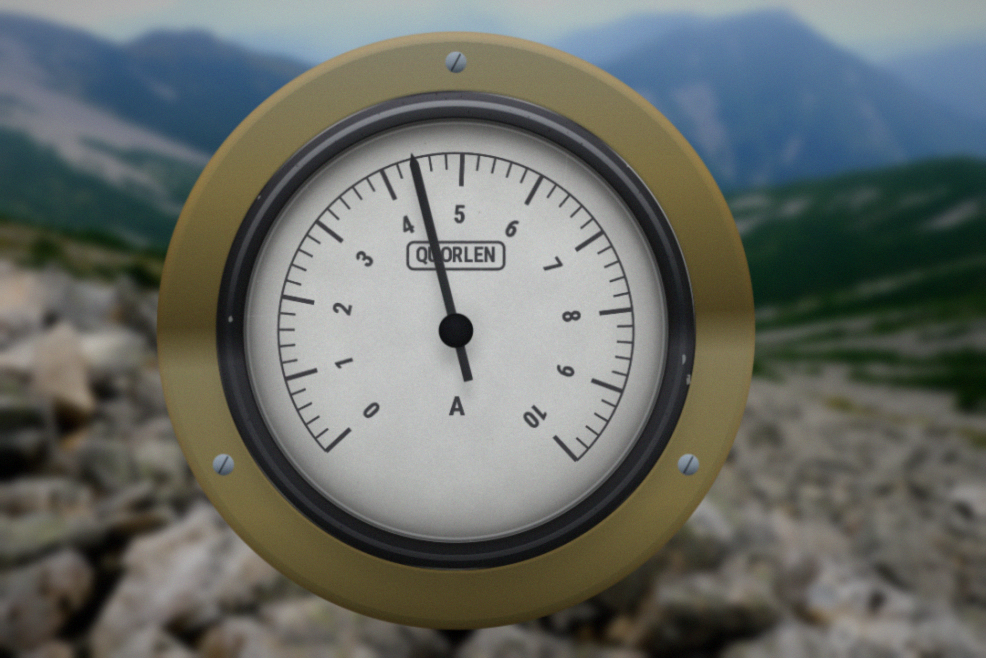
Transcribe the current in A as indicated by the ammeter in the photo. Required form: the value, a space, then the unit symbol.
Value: 4.4 A
